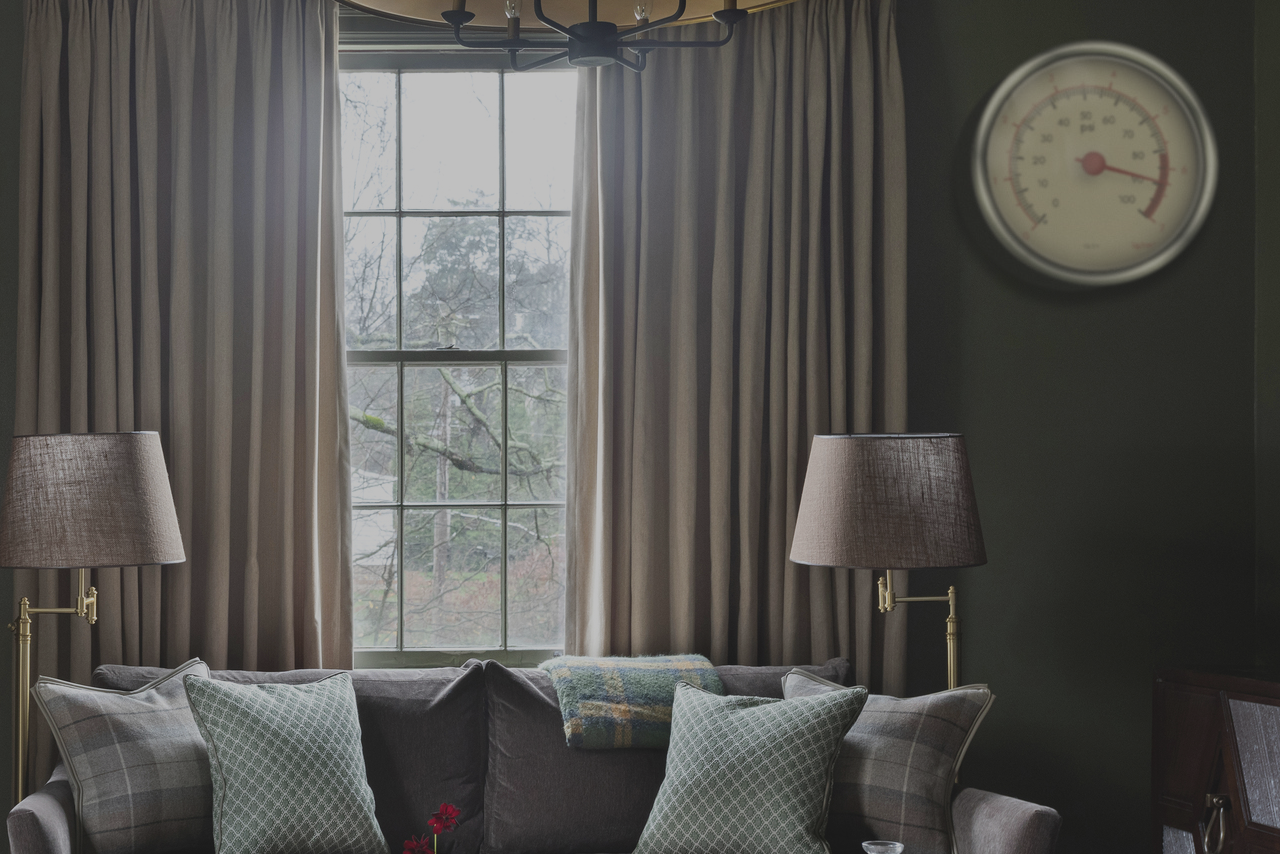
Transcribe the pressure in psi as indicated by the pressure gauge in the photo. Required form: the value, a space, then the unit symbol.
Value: 90 psi
